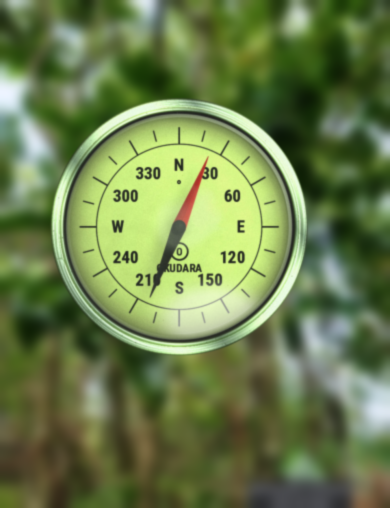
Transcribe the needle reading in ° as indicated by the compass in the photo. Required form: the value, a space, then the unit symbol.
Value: 22.5 °
